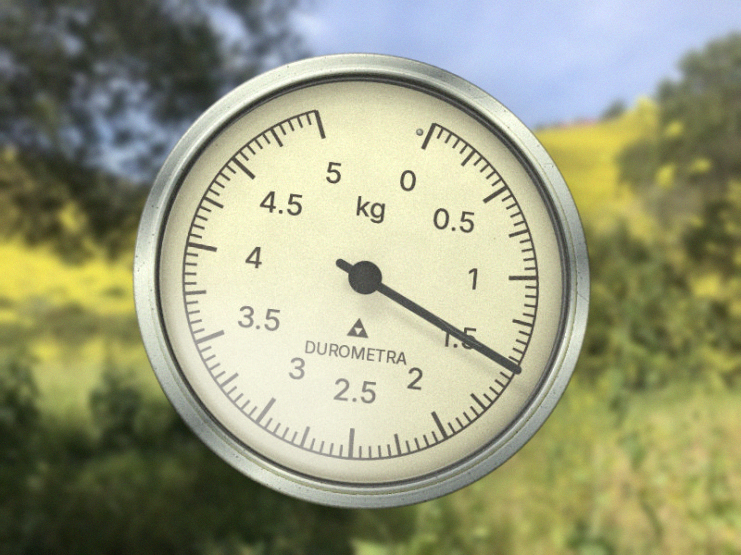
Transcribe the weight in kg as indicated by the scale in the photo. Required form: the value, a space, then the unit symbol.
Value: 1.5 kg
